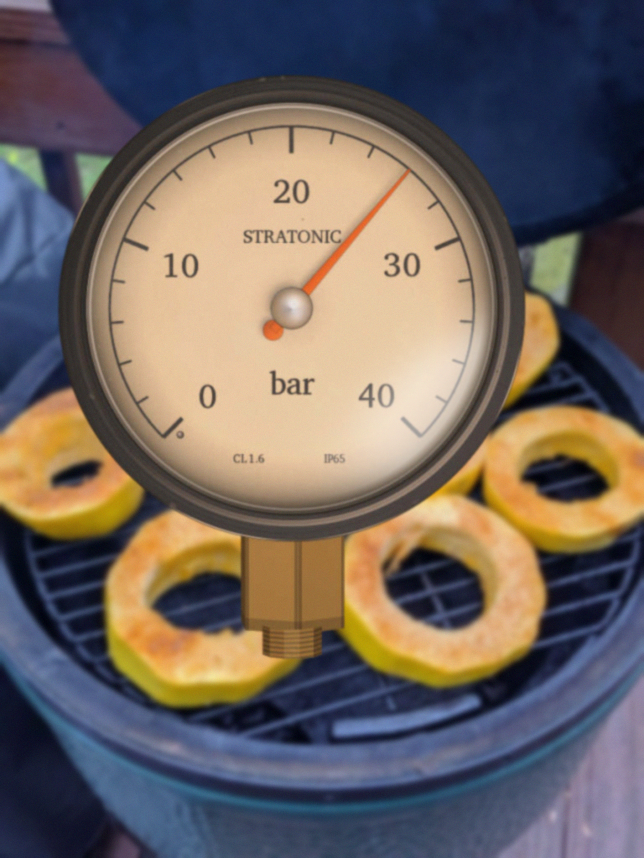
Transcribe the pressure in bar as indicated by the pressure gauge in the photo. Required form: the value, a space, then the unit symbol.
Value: 26 bar
